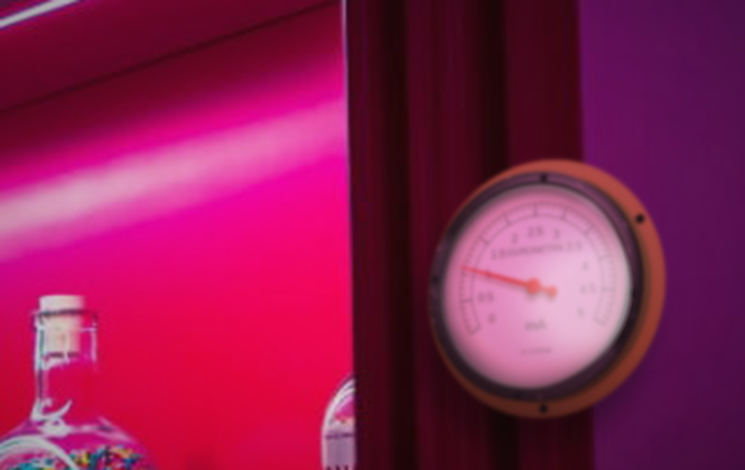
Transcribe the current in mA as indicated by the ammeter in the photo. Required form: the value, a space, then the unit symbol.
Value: 1 mA
